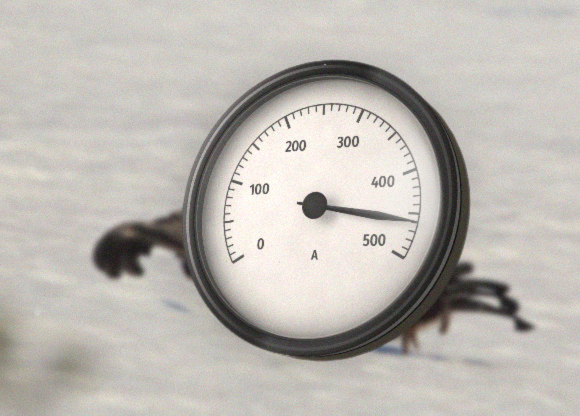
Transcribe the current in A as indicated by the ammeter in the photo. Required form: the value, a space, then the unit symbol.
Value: 460 A
